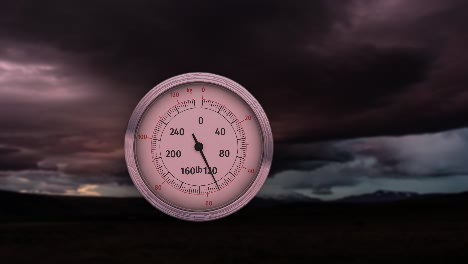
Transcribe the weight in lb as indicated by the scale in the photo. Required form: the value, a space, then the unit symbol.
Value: 120 lb
